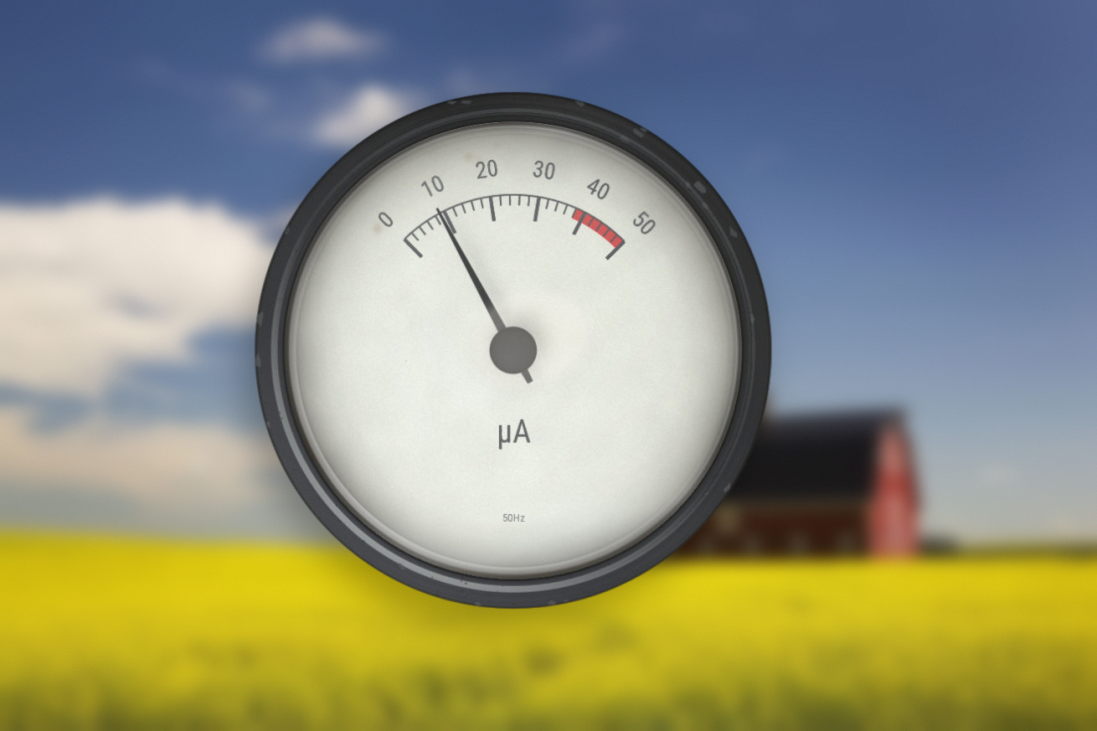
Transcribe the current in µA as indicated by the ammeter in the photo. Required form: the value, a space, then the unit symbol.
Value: 9 µA
